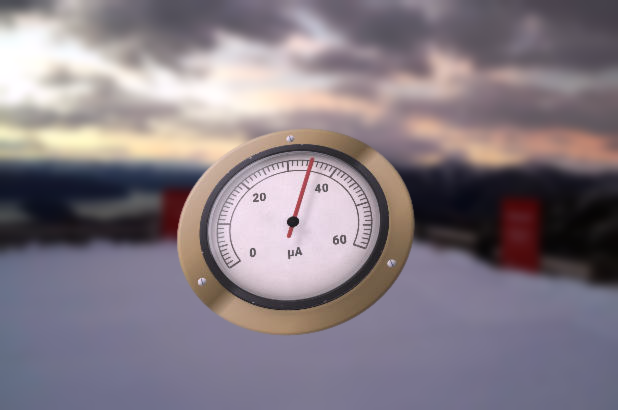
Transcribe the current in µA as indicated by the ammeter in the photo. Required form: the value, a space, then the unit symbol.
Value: 35 µA
